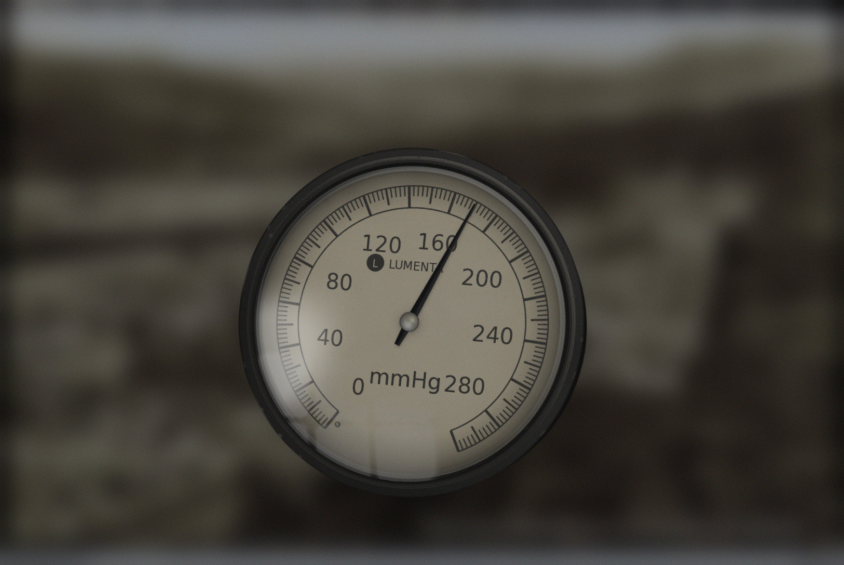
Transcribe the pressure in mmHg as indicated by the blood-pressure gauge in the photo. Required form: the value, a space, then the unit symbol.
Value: 170 mmHg
